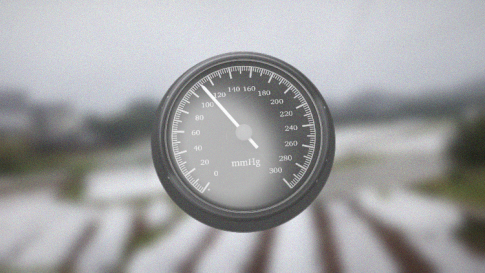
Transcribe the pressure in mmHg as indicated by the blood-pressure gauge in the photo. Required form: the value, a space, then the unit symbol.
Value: 110 mmHg
